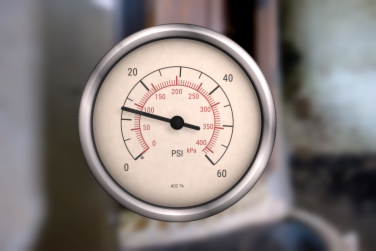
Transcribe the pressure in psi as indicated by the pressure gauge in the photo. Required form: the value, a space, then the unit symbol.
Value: 12.5 psi
